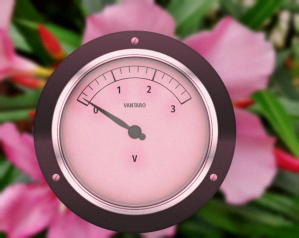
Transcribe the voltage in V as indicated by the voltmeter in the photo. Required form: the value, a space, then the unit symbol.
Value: 0.1 V
